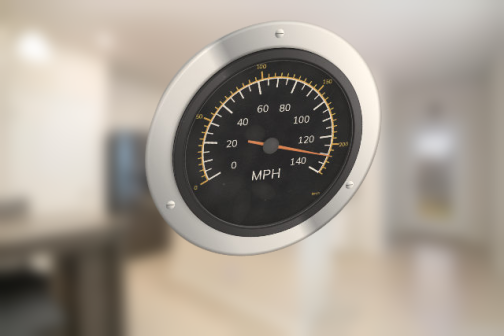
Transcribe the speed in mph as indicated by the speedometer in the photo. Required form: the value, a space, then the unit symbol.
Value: 130 mph
